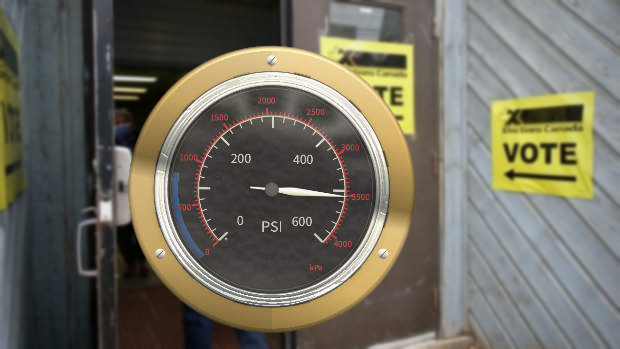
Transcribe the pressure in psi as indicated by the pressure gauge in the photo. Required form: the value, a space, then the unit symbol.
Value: 510 psi
